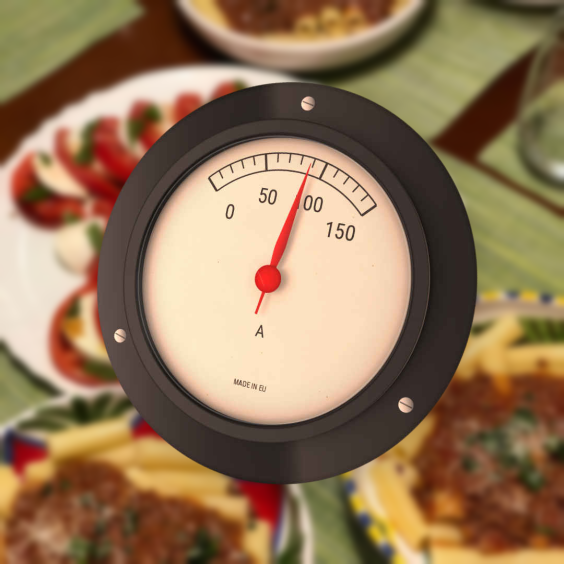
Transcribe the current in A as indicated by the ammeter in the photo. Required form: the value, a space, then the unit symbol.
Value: 90 A
